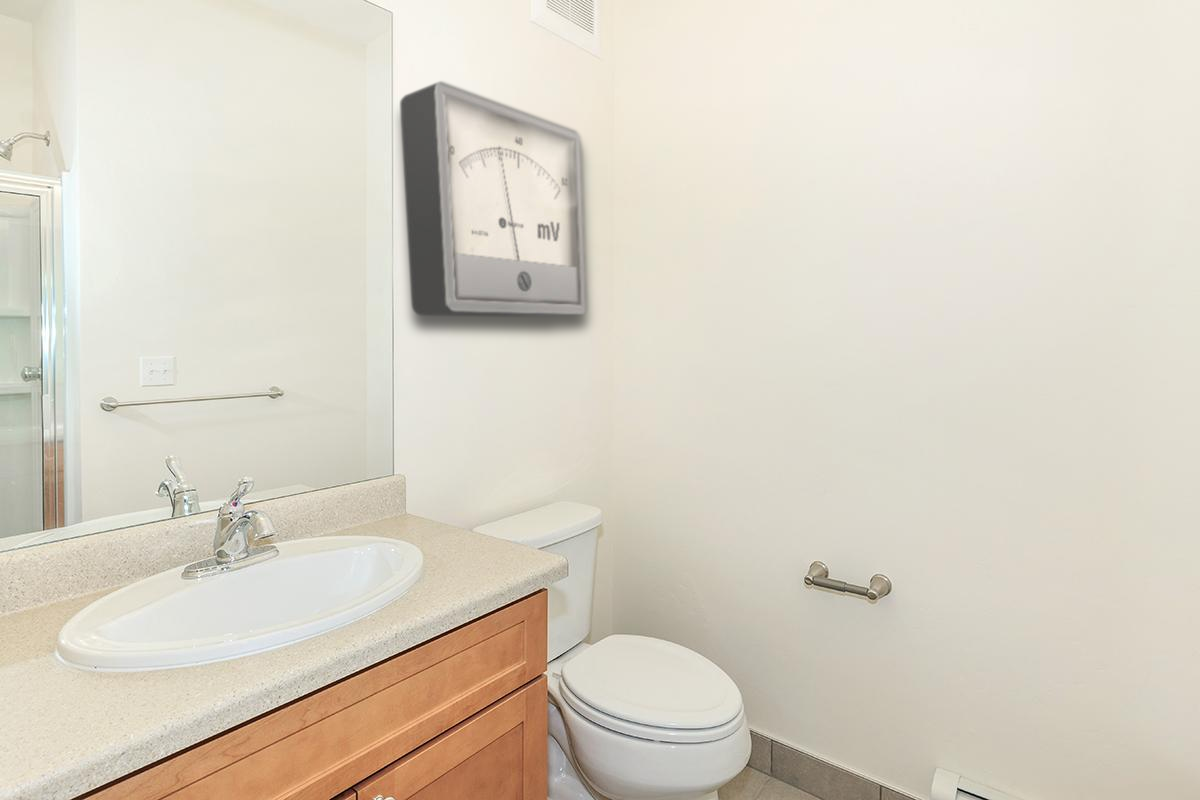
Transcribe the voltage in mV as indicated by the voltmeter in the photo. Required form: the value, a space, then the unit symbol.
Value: 30 mV
